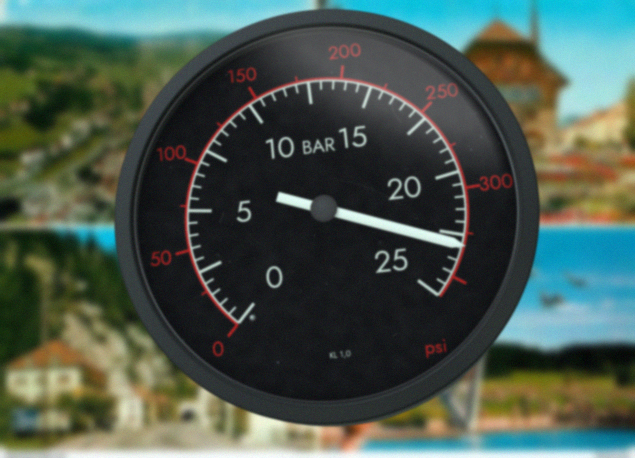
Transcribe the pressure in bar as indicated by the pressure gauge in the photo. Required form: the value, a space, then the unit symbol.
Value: 23 bar
